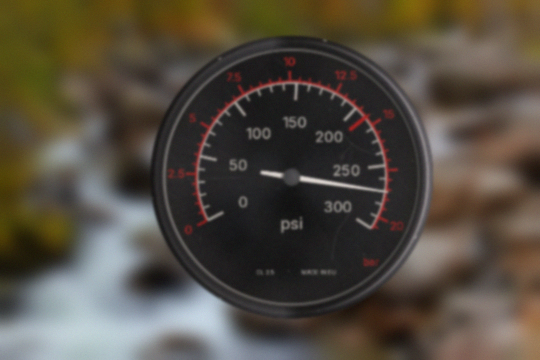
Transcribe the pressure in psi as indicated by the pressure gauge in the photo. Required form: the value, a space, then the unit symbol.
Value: 270 psi
